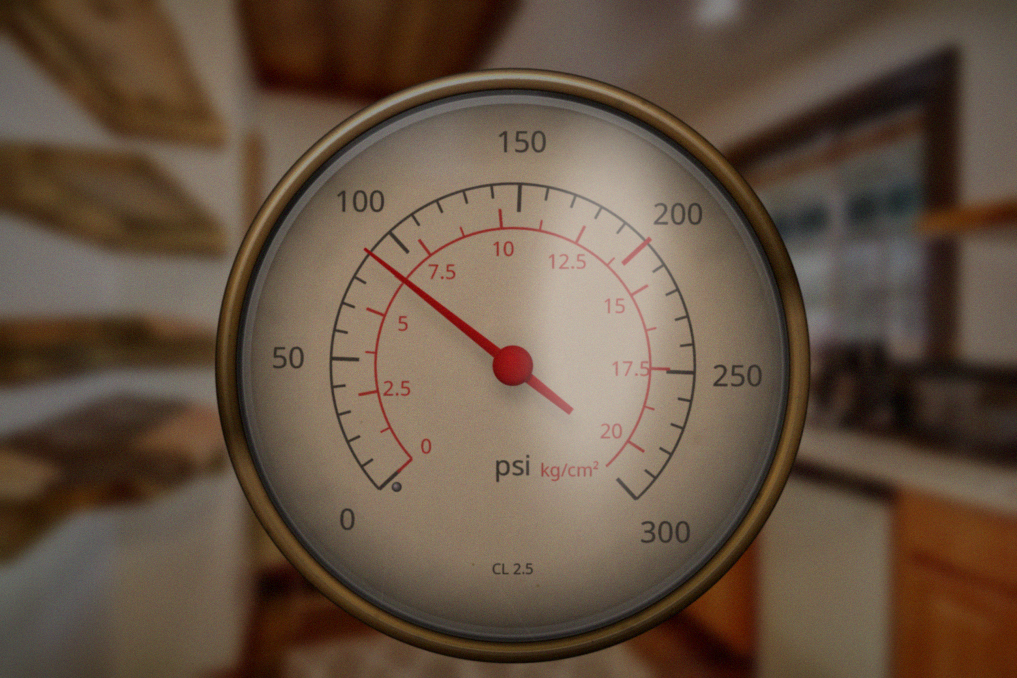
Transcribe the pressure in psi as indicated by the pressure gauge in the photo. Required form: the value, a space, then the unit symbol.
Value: 90 psi
